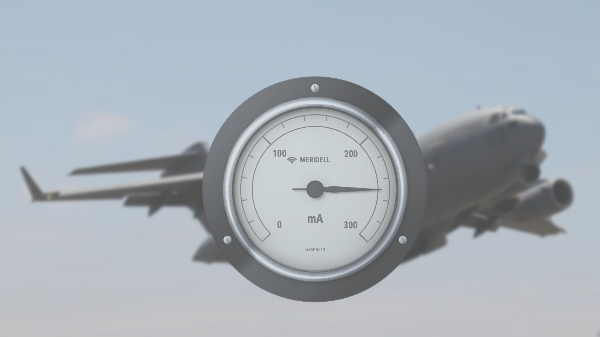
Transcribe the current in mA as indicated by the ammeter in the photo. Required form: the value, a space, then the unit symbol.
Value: 250 mA
